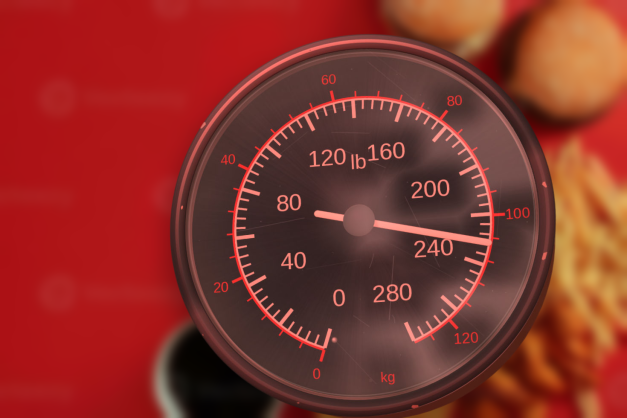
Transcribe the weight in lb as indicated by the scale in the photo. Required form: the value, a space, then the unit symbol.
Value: 232 lb
